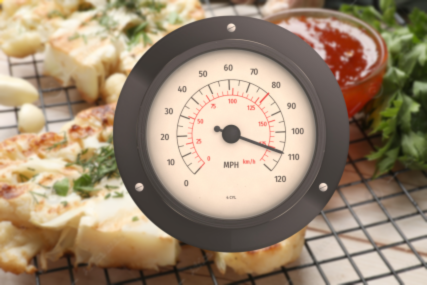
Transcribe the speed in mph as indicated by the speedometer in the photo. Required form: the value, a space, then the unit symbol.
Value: 110 mph
